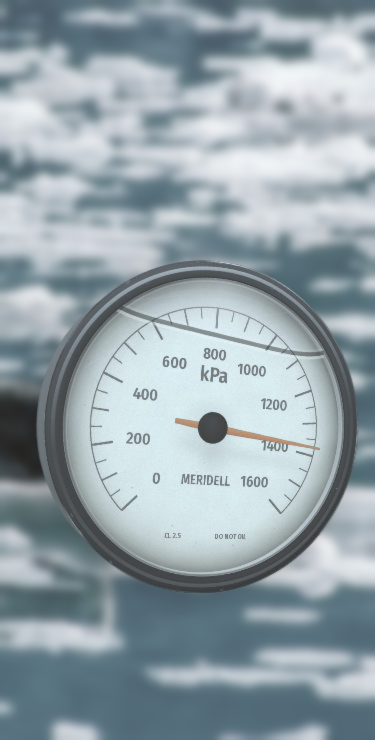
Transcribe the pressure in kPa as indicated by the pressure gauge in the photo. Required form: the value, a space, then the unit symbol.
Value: 1375 kPa
